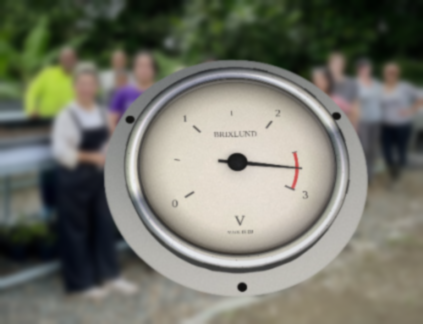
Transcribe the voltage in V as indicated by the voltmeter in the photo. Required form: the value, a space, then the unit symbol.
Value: 2.75 V
